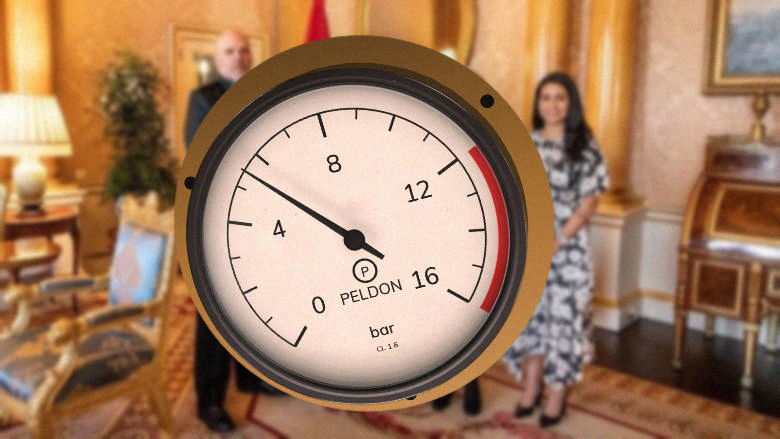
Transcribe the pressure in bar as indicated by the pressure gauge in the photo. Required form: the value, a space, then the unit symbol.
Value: 5.5 bar
